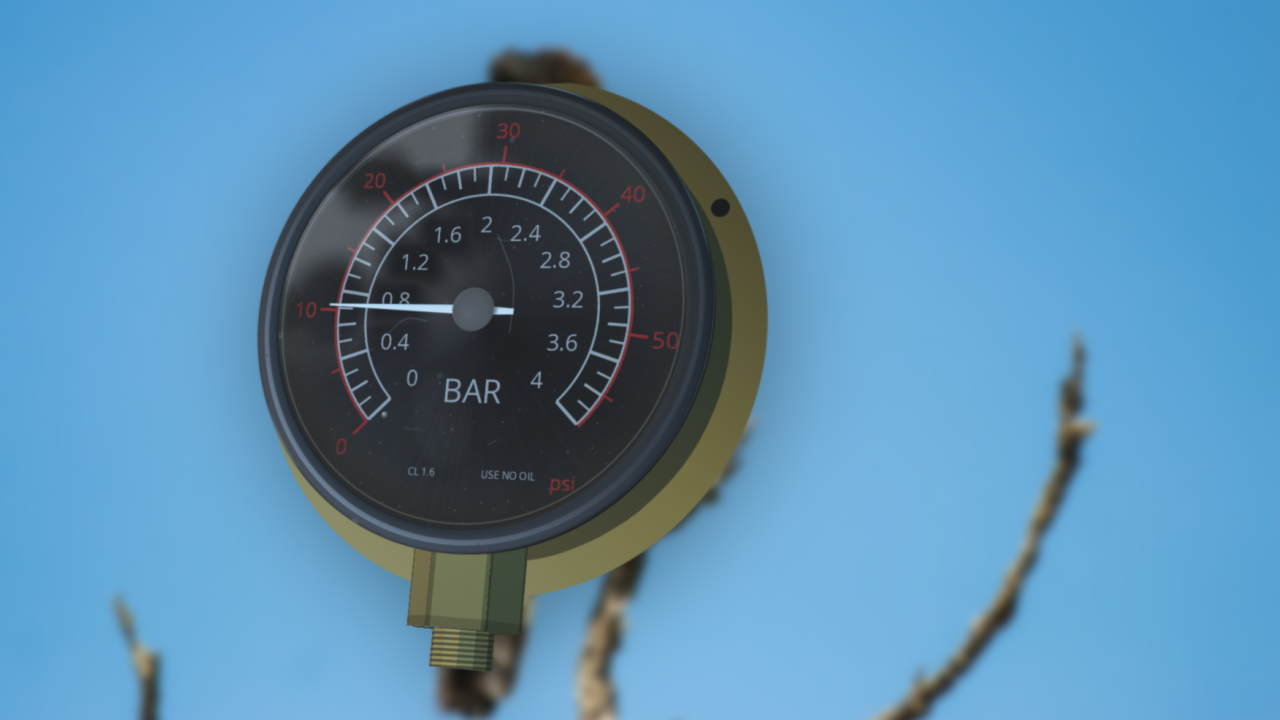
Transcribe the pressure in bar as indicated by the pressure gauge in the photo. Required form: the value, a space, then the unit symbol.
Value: 0.7 bar
